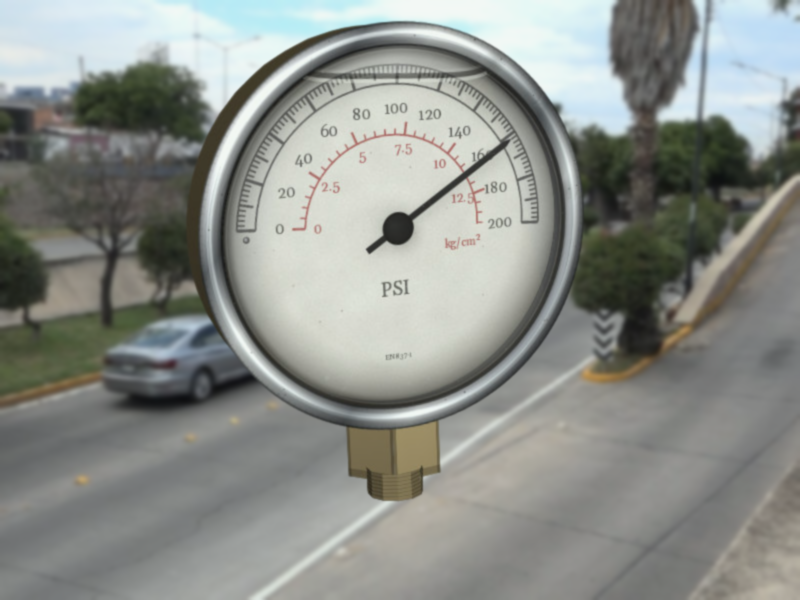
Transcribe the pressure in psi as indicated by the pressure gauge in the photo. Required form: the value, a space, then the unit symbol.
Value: 160 psi
